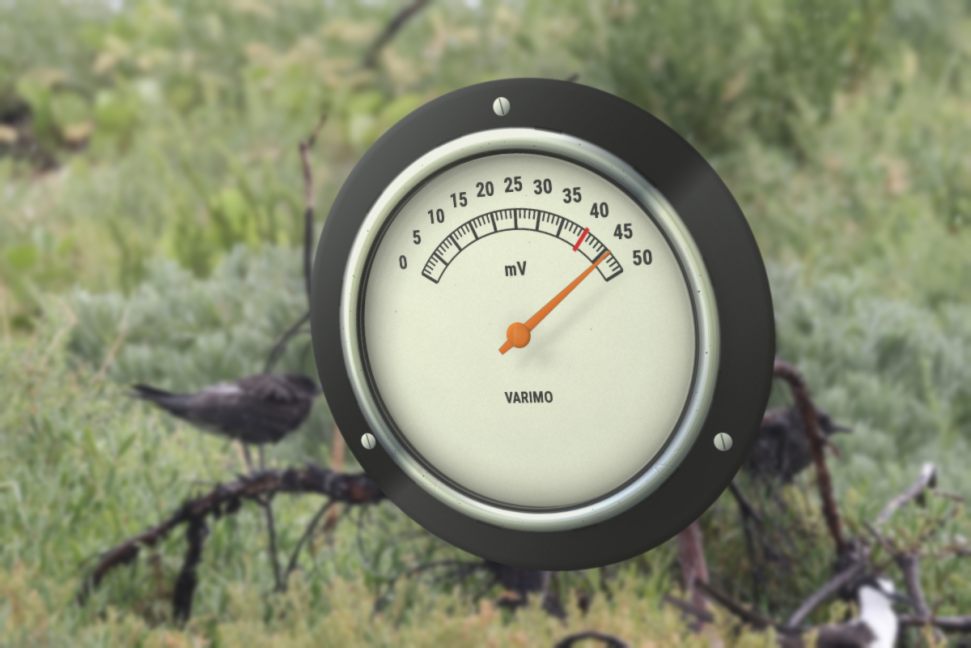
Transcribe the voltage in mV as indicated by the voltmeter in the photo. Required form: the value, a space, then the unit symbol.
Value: 46 mV
